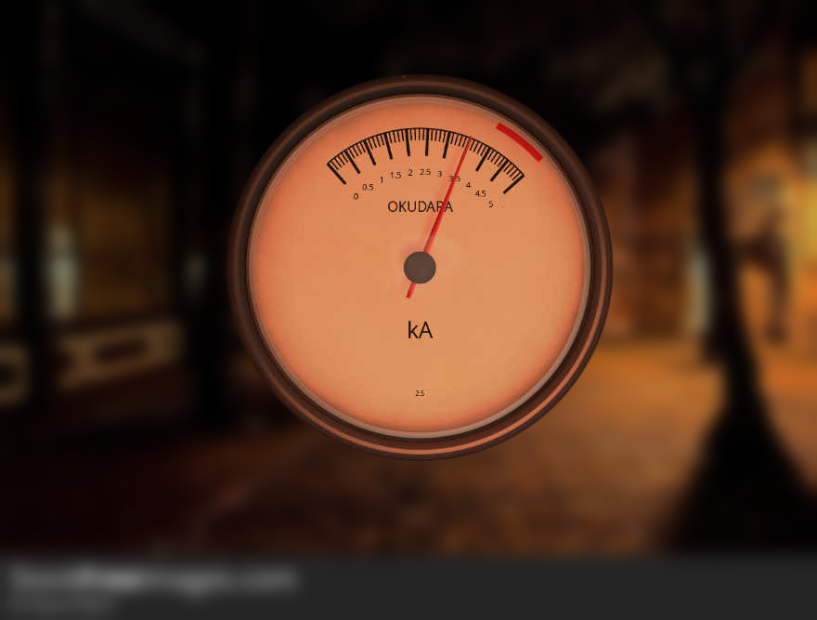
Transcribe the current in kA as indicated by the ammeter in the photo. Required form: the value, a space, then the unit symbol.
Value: 3.5 kA
